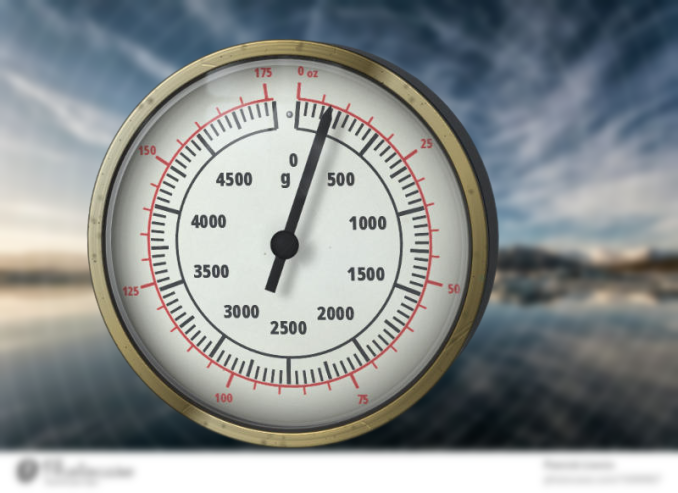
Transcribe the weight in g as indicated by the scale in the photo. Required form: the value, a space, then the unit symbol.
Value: 200 g
